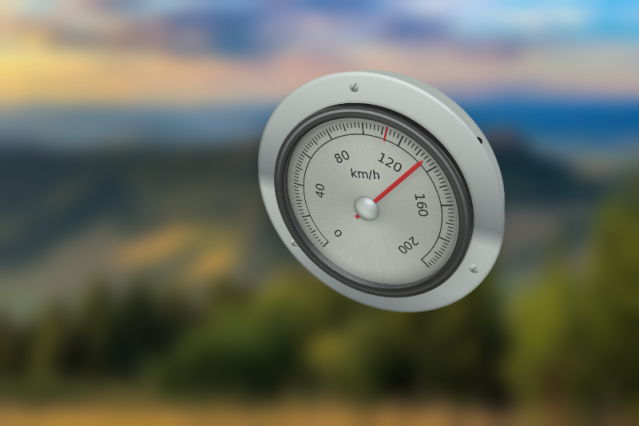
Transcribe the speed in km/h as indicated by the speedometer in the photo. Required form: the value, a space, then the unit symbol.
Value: 134 km/h
